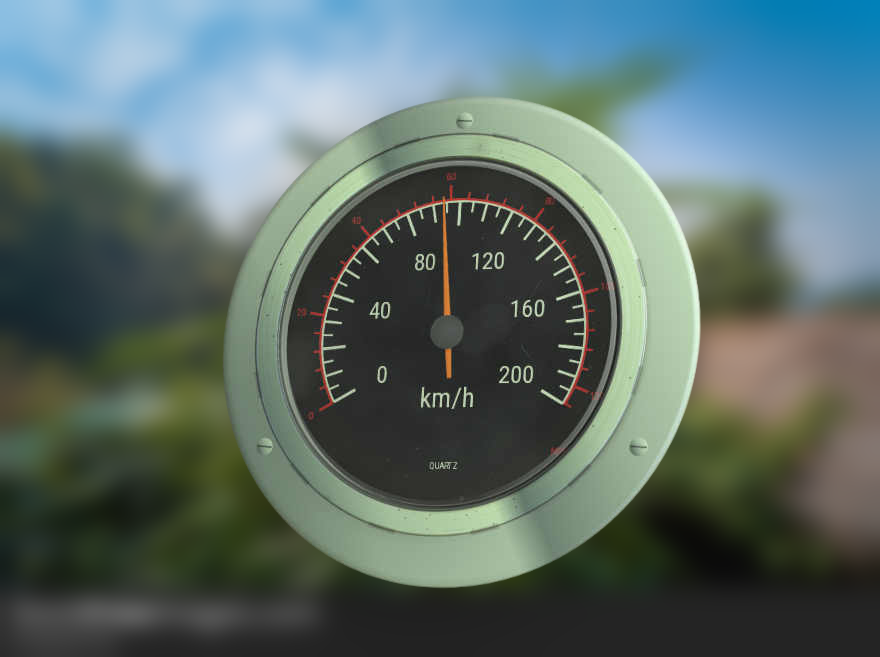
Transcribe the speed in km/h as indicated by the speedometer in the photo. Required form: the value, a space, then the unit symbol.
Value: 95 km/h
